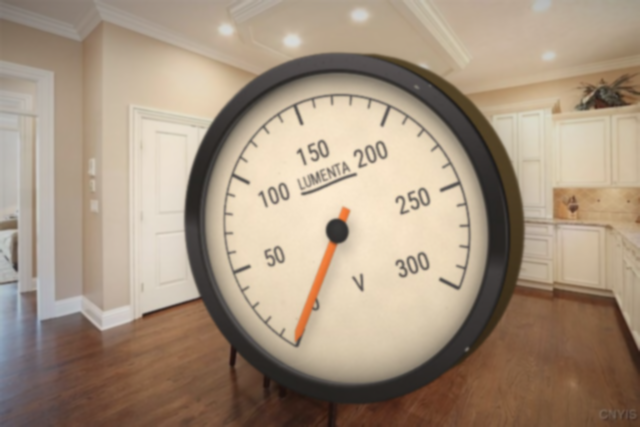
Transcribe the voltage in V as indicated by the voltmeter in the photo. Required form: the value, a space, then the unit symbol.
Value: 0 V
